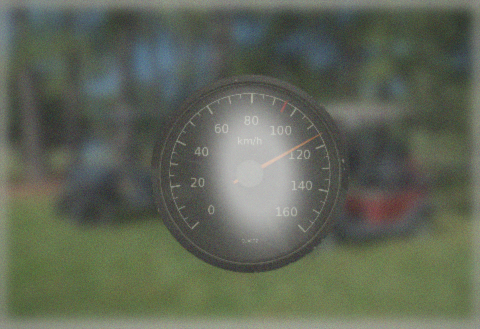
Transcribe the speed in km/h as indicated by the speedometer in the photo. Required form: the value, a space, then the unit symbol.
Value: 115 km/h
